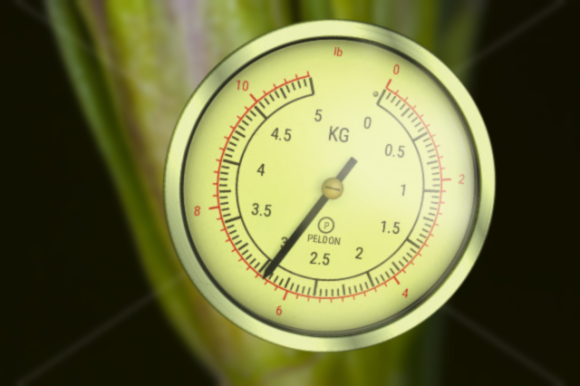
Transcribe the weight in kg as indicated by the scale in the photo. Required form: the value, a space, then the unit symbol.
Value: 2.95 kg
